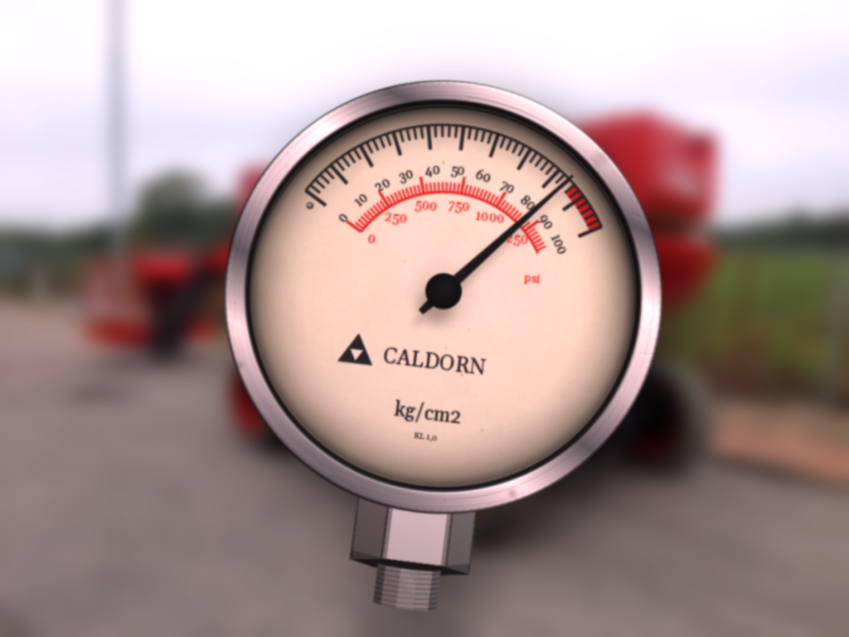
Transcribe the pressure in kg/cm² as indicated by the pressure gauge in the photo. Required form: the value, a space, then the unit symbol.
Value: 84 kg/cm²
